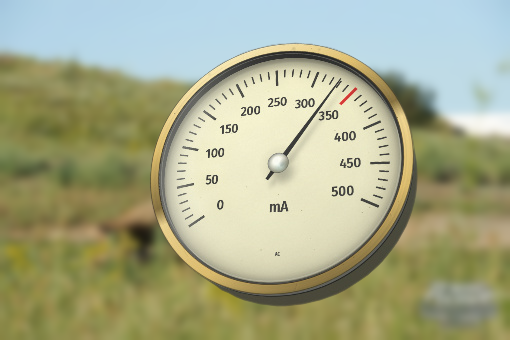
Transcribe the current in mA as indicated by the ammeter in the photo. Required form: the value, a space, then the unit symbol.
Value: 330 mA
